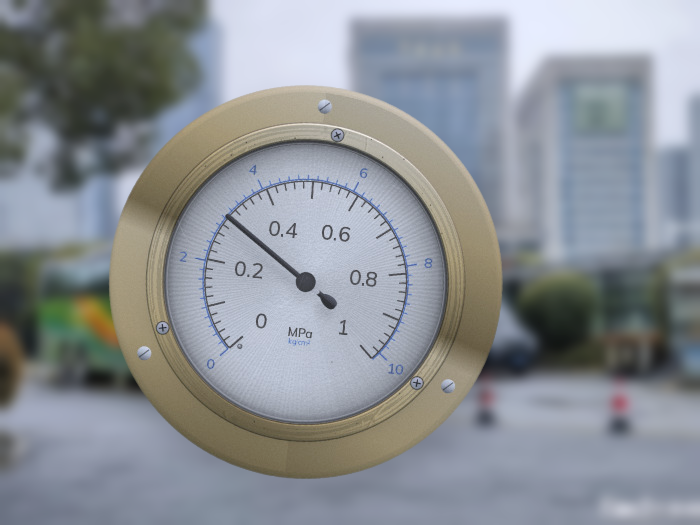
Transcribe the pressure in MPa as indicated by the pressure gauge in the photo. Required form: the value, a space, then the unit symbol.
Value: 0.3 MPa
